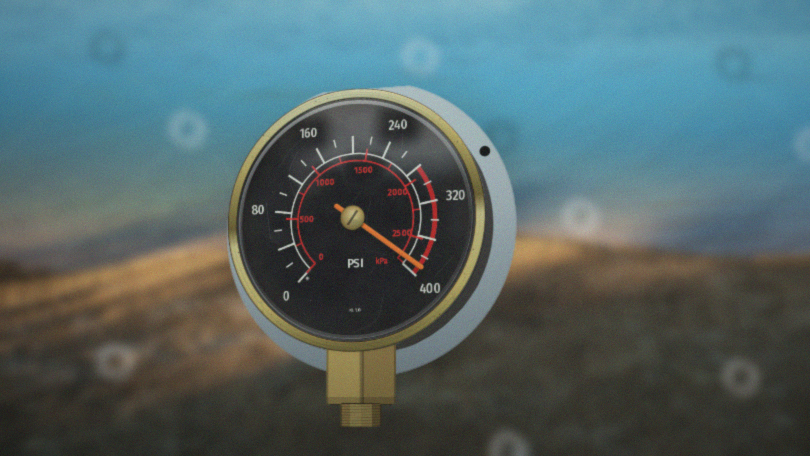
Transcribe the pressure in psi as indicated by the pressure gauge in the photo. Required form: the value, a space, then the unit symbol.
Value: 390 psi
